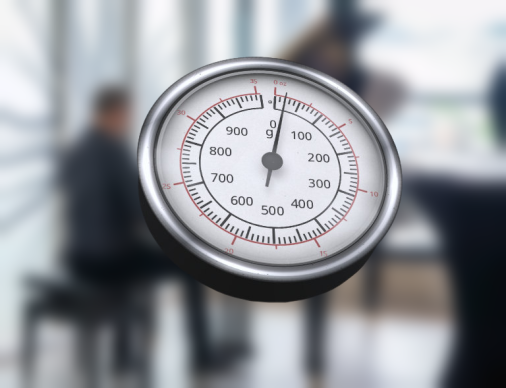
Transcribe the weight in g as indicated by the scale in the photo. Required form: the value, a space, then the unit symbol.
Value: 20 g
